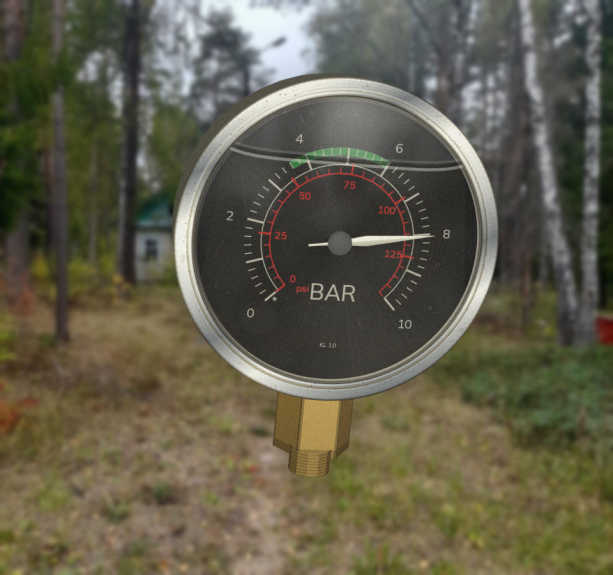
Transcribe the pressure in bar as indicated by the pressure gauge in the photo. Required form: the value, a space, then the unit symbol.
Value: 8 bar
